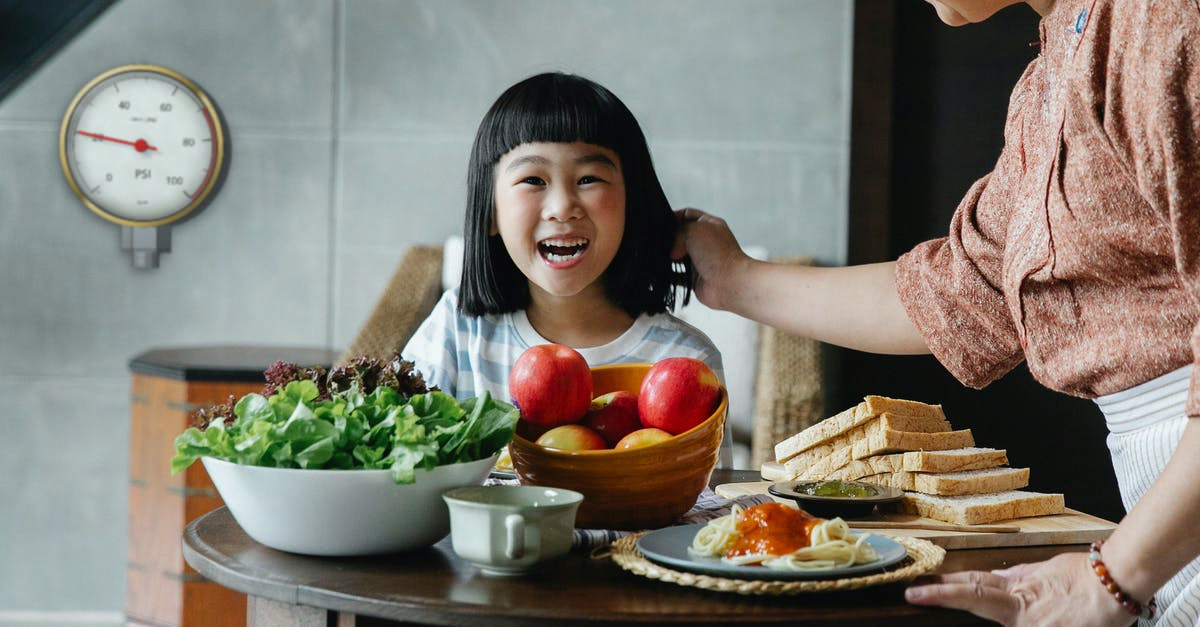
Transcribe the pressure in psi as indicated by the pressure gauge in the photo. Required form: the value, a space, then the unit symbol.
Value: 20 psi
